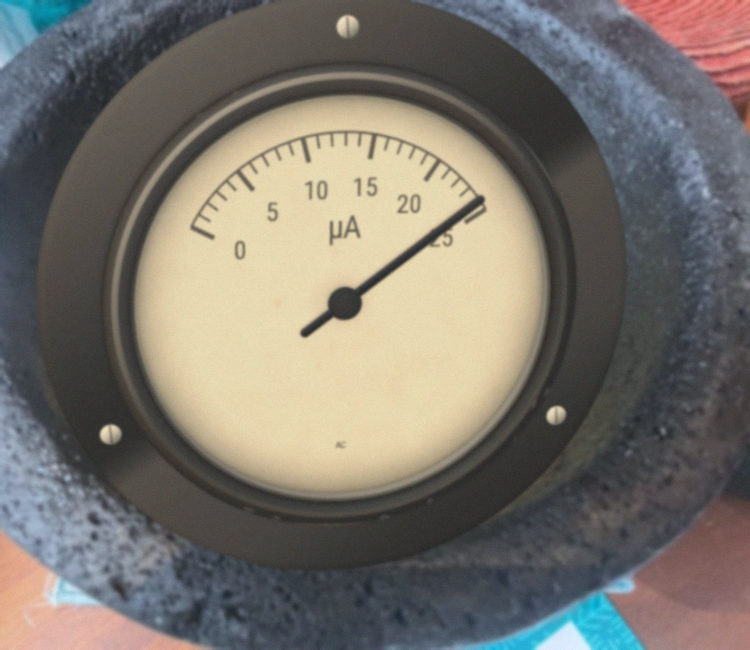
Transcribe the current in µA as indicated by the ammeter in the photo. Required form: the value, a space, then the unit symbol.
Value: 24 µA
